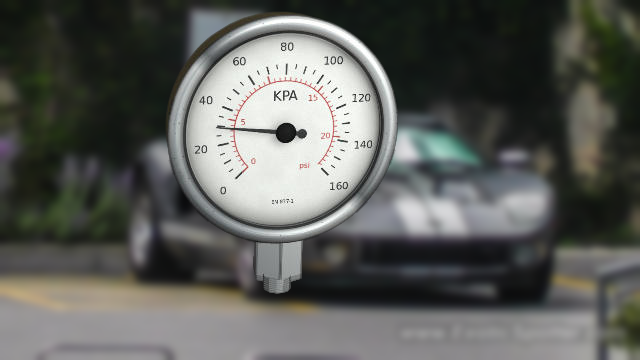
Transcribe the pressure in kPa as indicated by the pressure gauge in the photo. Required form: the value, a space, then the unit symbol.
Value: 30 kPa
